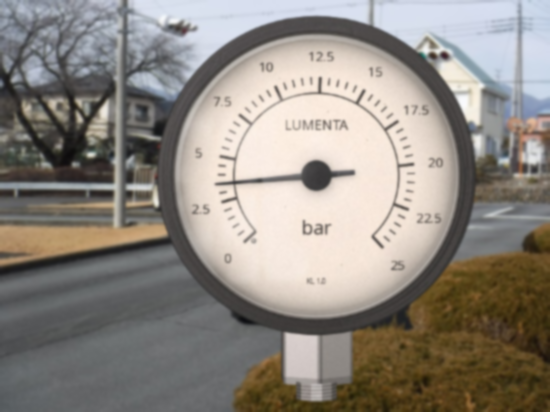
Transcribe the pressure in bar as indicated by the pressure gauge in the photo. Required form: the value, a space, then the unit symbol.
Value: 3.5 bar
